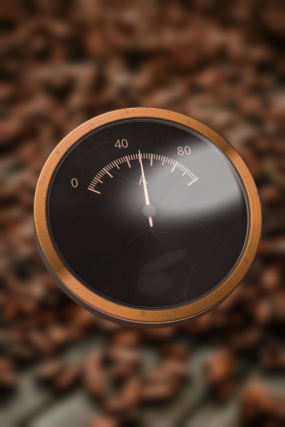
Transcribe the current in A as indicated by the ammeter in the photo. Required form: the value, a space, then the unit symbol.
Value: 50 A
